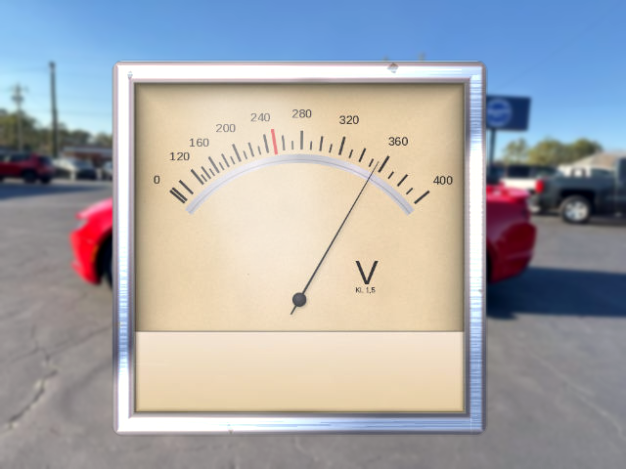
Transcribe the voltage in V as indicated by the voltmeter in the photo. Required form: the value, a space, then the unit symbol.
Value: 355 V
